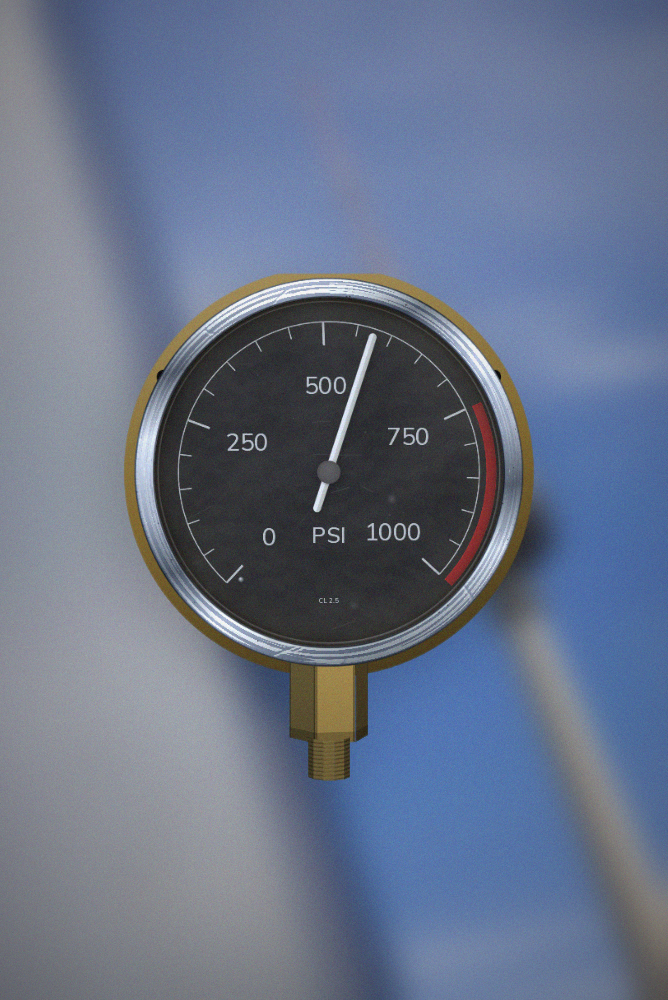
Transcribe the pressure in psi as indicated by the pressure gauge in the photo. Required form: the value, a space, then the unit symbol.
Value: 575 psi
